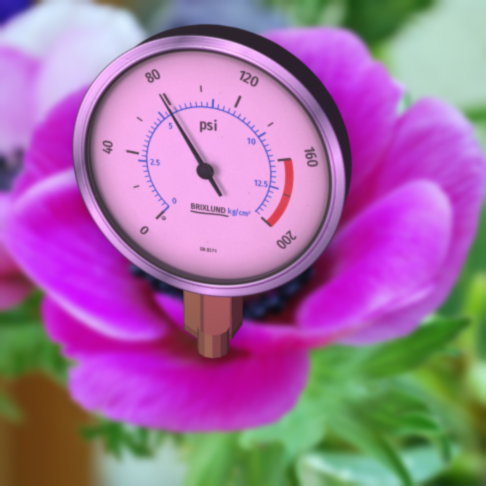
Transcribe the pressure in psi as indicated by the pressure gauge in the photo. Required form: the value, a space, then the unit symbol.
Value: 80 psi
